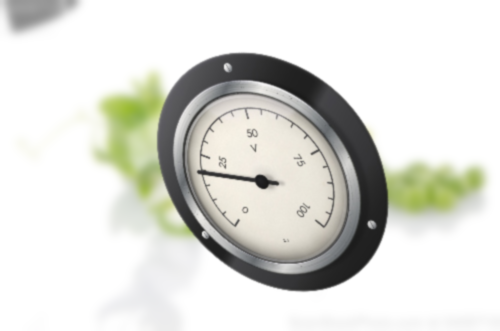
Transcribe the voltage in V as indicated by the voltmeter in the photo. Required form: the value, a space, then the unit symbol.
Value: 20 V
